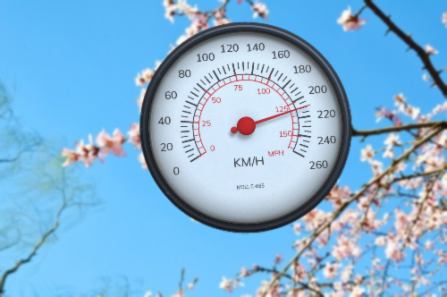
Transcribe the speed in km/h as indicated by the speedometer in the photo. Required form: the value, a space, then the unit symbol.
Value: 210 km/h
